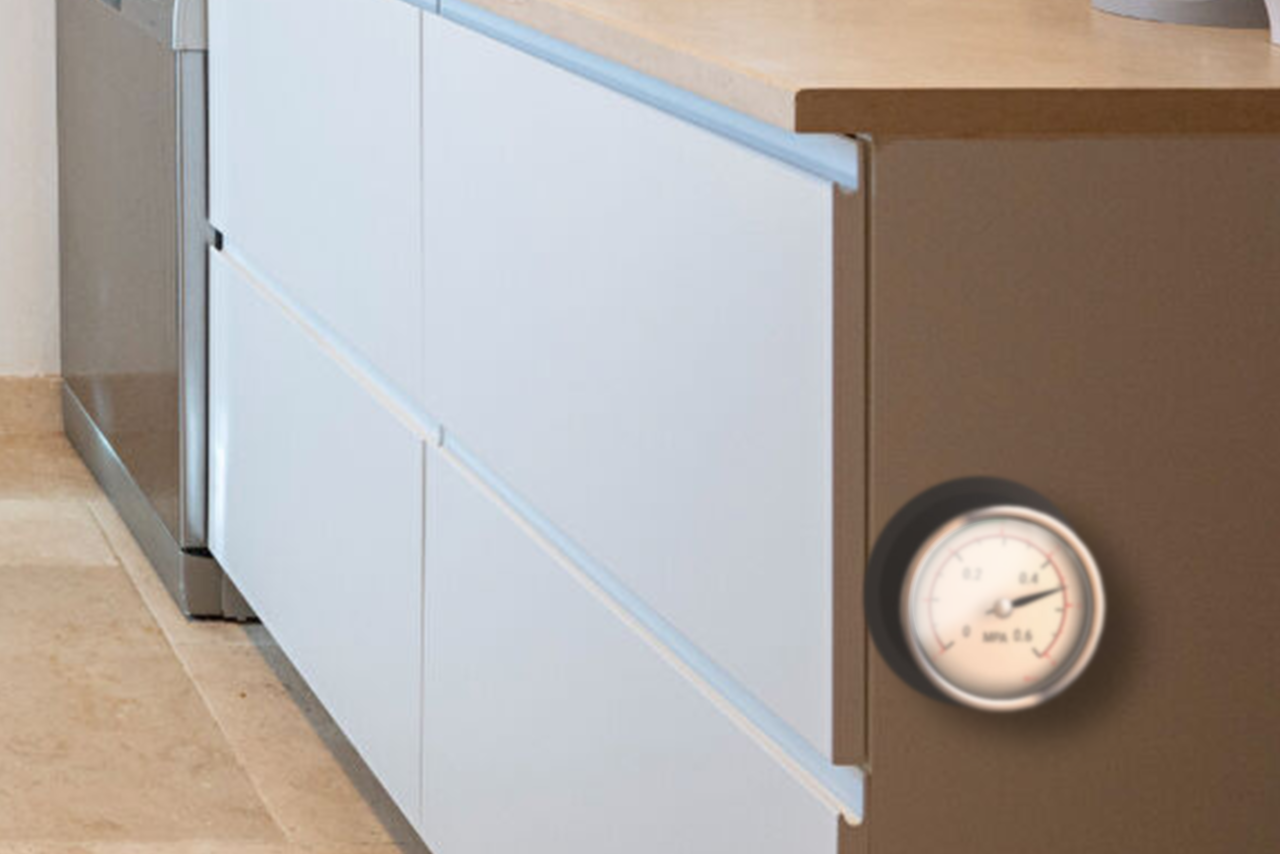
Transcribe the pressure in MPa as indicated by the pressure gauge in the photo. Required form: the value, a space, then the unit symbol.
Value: 0.45 MPa
